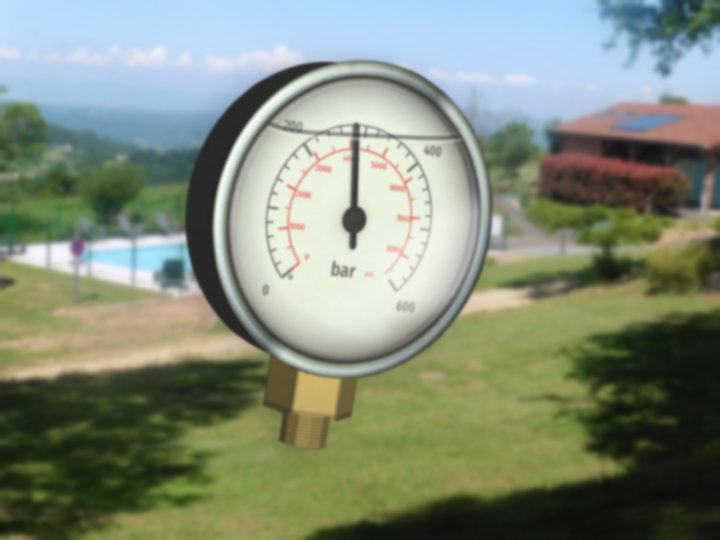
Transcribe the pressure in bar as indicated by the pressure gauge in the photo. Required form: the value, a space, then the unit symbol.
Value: 280 bar
